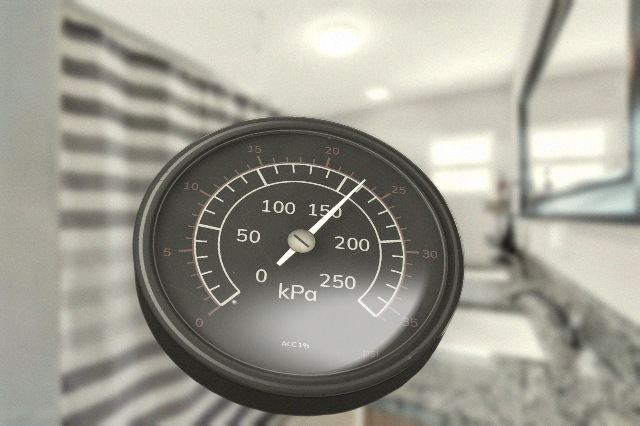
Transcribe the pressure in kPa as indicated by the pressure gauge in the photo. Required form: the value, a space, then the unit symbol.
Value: 160 kPa
